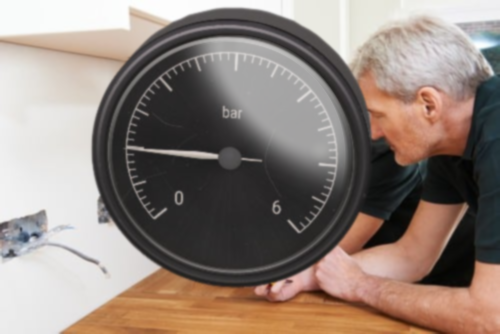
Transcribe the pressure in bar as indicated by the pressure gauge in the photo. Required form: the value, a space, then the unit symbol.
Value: 1 bar
